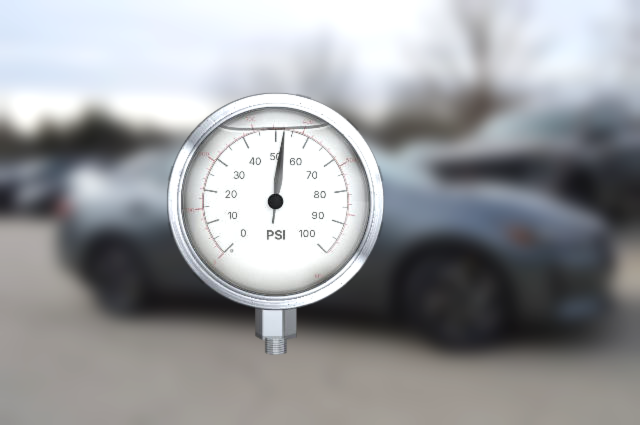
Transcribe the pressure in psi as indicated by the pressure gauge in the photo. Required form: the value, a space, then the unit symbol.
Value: 52.5 psi
